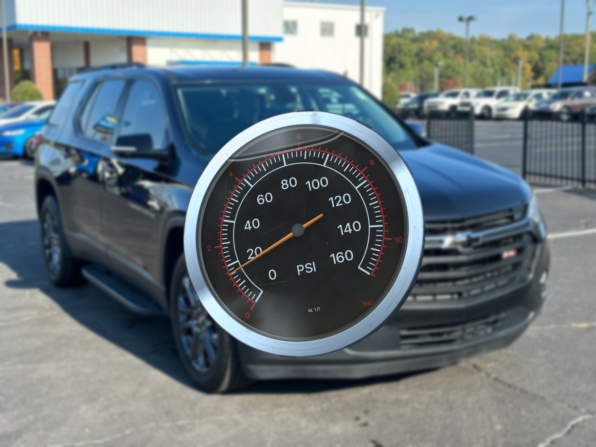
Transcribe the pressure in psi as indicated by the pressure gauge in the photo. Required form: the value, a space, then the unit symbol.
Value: 16 psi
